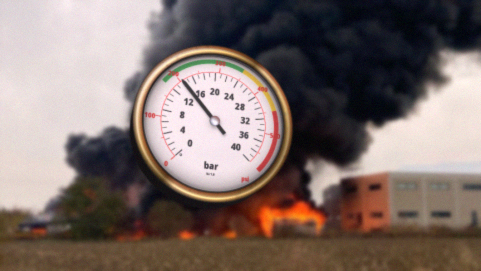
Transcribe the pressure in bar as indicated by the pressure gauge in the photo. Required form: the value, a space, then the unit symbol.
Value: 14 bar
